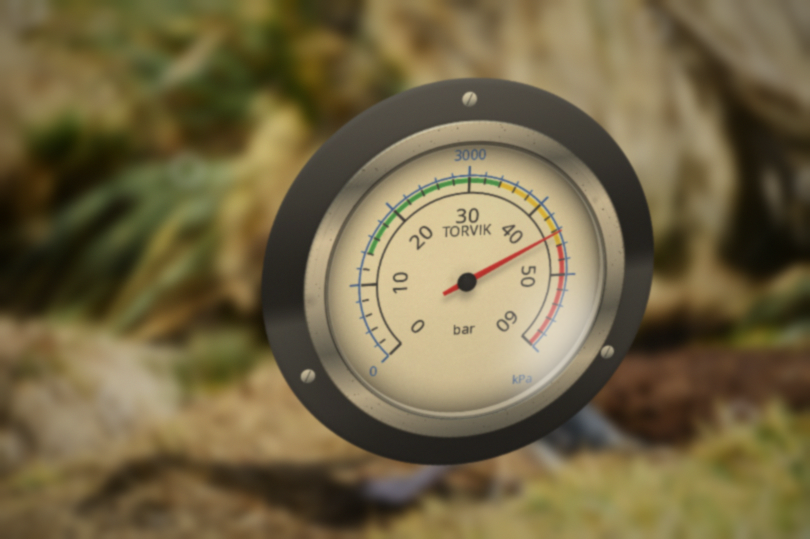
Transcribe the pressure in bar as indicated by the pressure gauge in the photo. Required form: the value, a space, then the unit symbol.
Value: 44 bar
